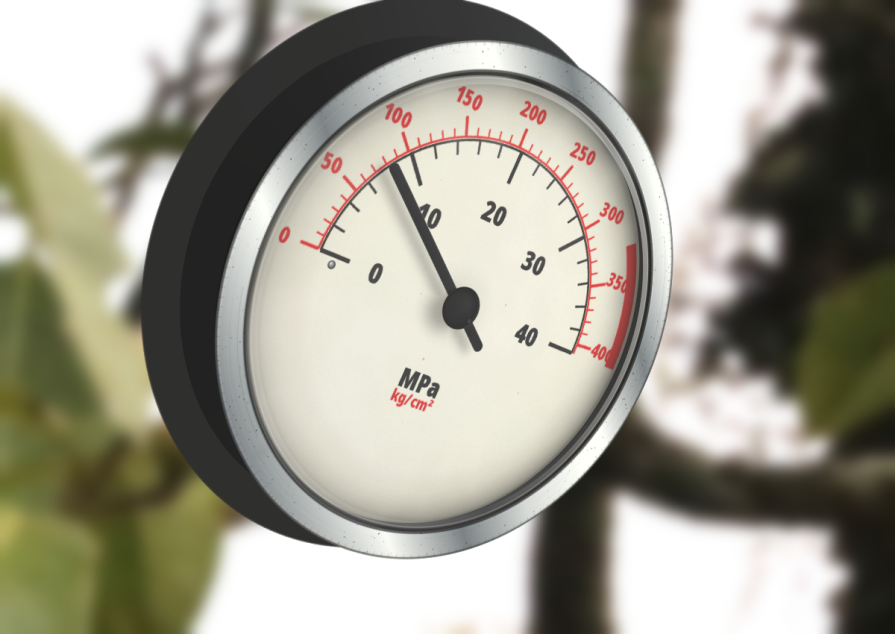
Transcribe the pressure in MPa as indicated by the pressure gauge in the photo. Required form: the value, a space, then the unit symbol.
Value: 8 MPa
